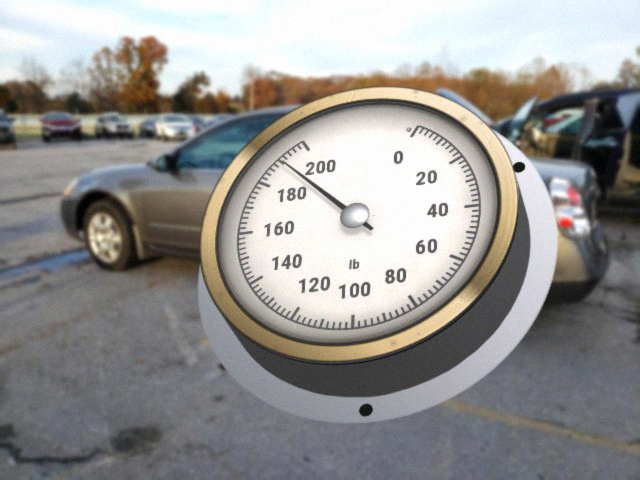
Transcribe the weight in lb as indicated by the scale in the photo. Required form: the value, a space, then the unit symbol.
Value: 190 lb
